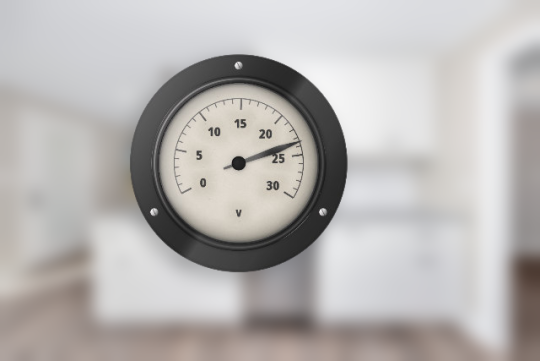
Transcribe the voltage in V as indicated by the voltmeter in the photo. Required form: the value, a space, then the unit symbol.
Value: 23.5 V
